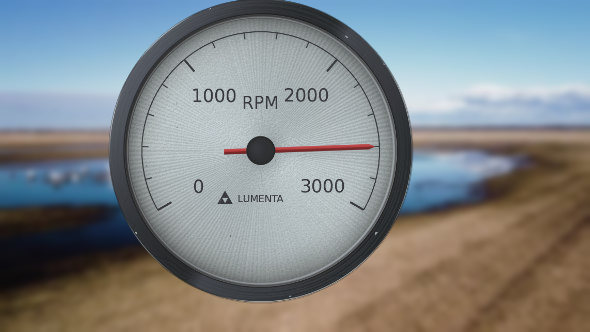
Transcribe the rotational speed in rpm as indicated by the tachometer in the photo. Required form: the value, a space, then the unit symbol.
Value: 2600 rpm
